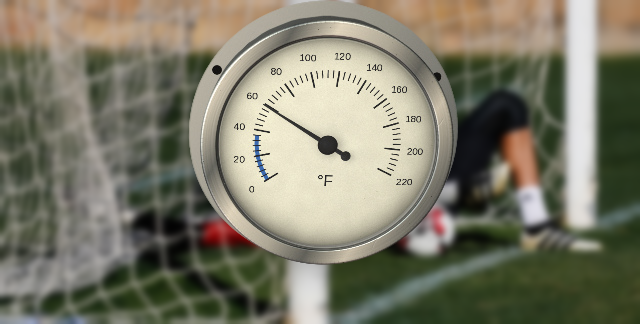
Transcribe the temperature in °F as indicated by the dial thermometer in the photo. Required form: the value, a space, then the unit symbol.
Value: 60 °F
